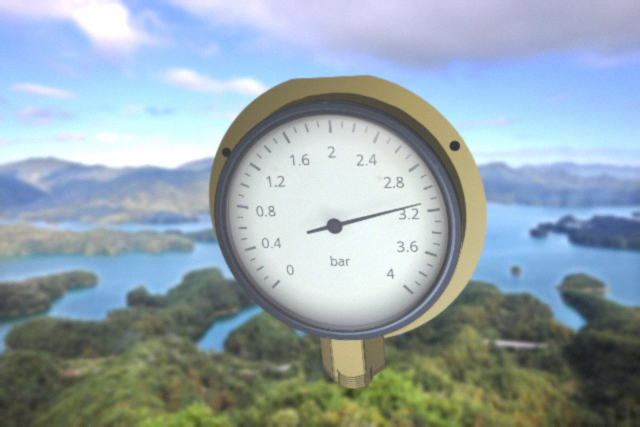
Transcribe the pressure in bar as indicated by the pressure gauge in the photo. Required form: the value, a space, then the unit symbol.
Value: 3.1 bar
